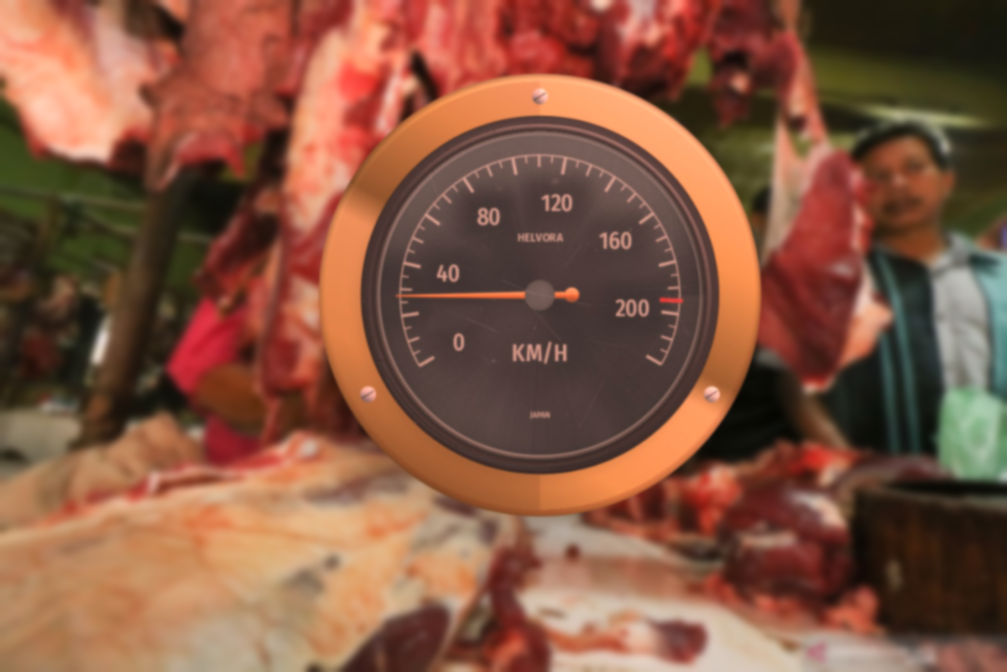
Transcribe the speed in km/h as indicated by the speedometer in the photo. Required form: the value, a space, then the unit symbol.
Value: 27.5 km/h
